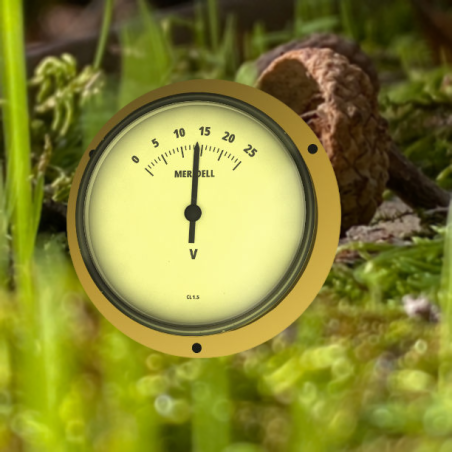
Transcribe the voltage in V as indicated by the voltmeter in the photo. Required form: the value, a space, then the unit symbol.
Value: 14 V
